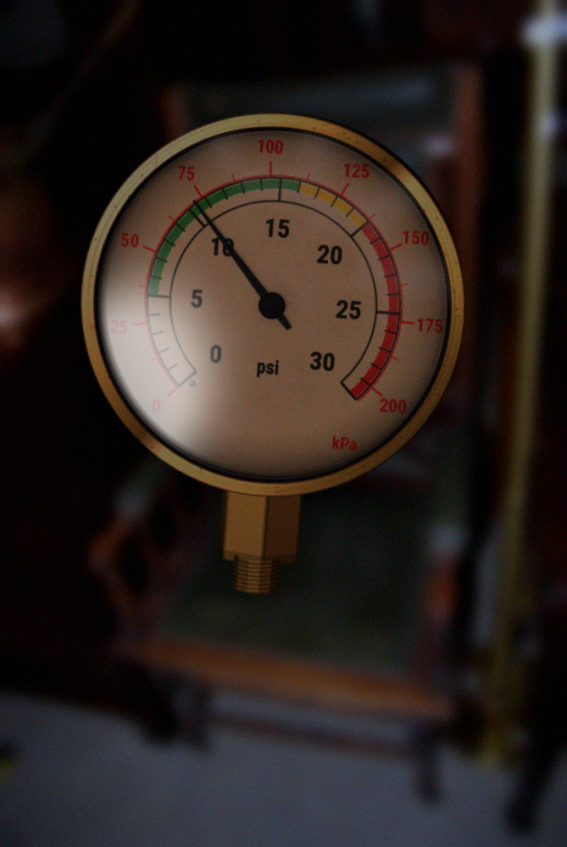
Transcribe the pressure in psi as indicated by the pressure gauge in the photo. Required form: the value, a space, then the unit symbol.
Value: 10.5 psi
